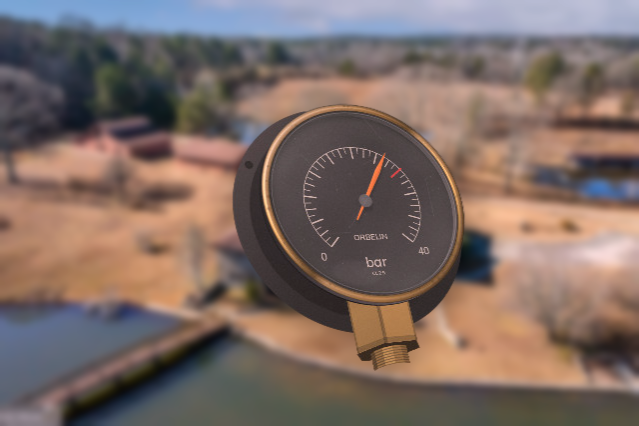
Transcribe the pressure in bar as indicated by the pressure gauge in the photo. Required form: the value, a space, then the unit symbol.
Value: 25 bar
